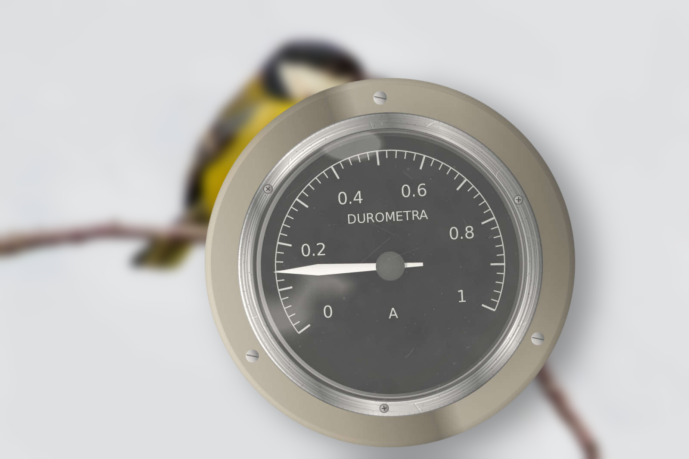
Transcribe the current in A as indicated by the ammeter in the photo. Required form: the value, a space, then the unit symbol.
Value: 0.14 A
